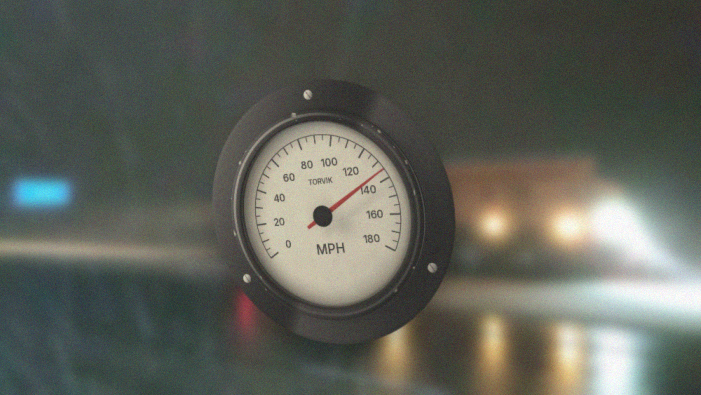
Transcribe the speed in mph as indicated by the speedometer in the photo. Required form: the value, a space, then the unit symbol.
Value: 135 mph
